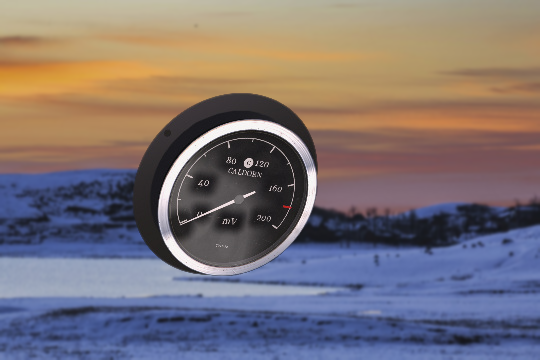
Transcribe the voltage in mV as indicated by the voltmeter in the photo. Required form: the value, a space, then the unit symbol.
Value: 0 mV
